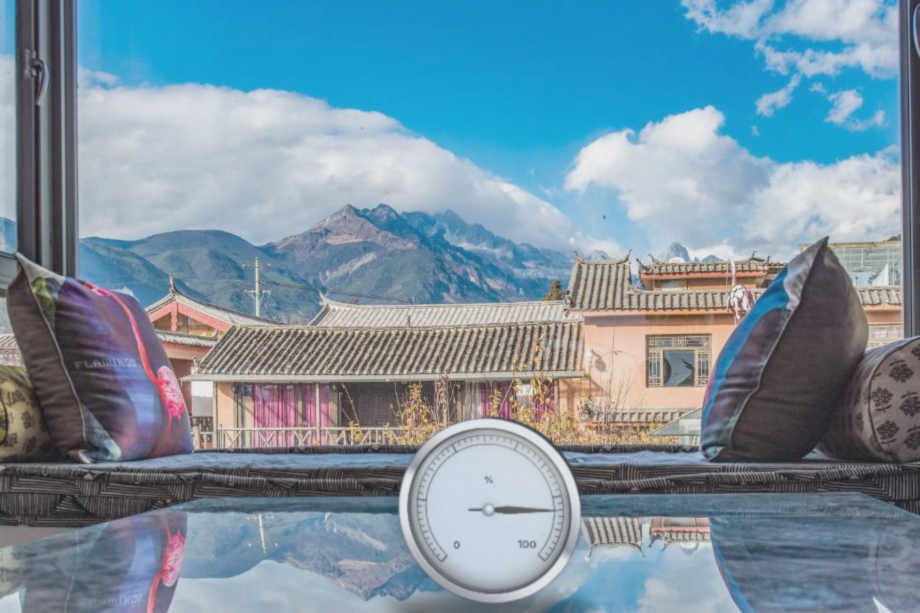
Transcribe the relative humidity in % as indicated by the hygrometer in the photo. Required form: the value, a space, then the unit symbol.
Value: 84 %
